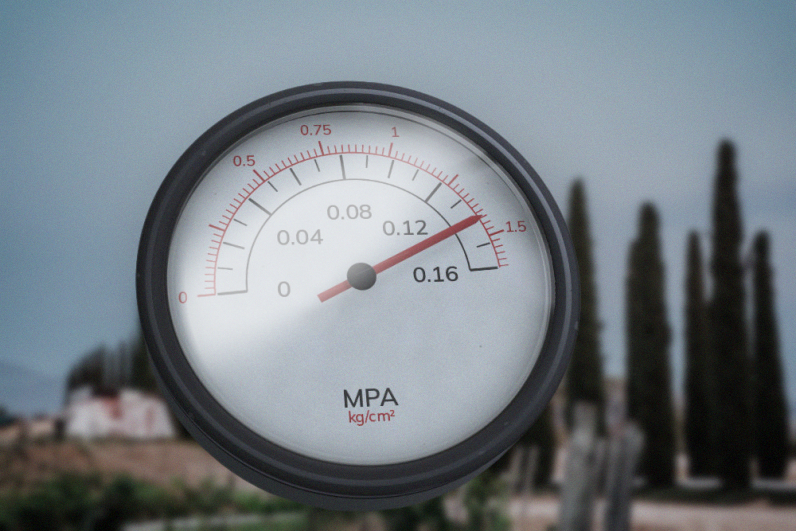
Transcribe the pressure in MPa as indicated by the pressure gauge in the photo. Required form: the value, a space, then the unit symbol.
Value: 0.14 MPa
